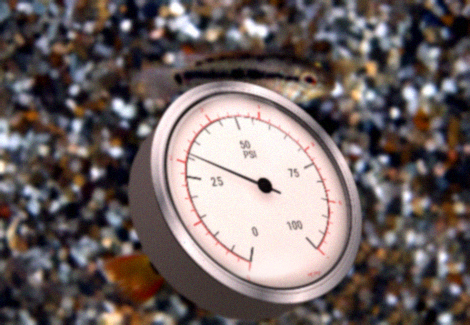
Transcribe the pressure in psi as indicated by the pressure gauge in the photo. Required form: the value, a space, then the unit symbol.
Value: 30 psi
